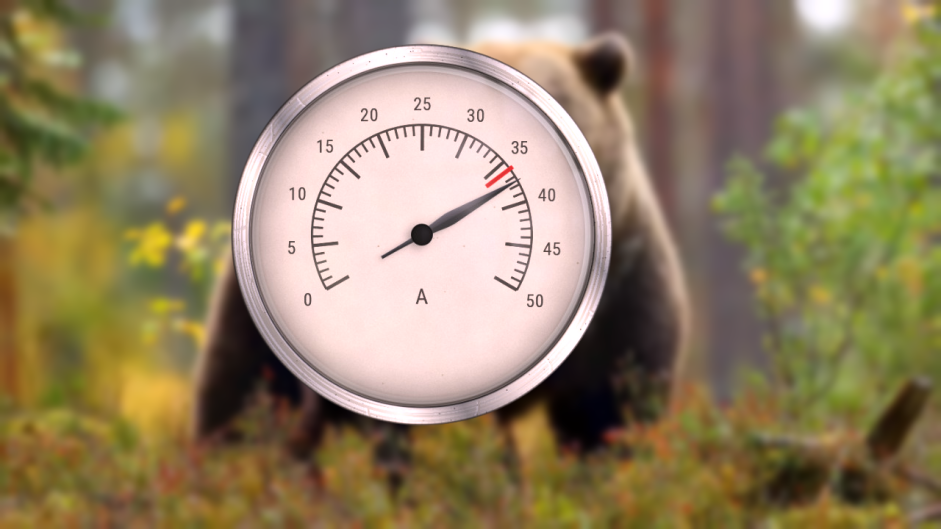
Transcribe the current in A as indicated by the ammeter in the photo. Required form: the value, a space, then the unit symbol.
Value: 37.5 A
